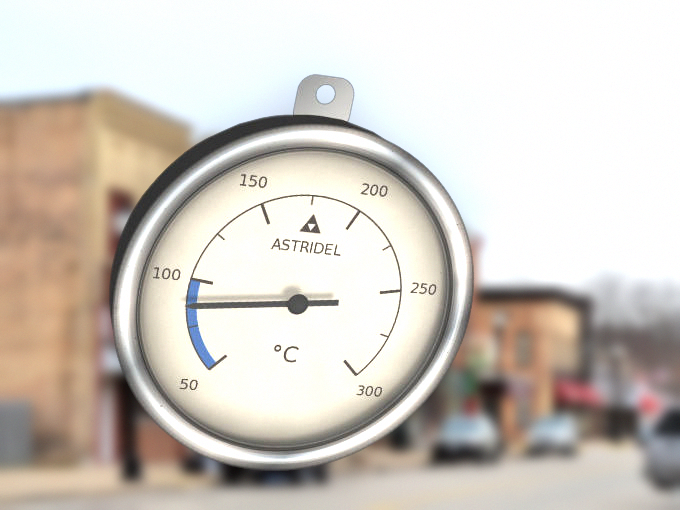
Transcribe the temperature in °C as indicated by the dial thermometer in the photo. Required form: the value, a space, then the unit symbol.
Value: 87.5 °C
